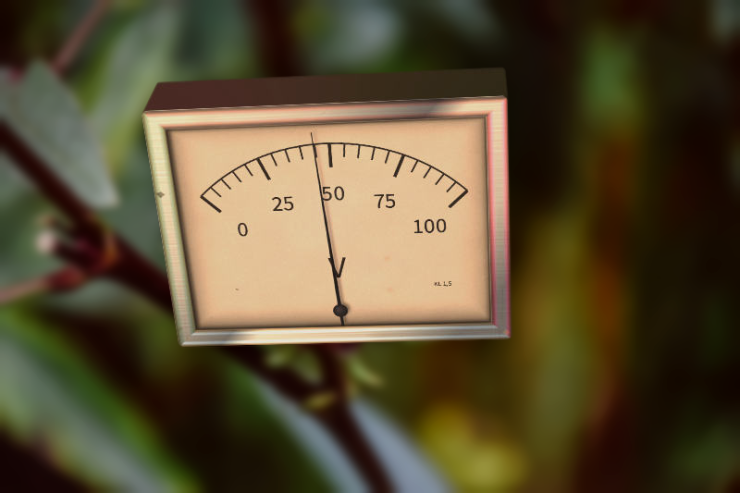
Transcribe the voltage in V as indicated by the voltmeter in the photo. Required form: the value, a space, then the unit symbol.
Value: 45 V
